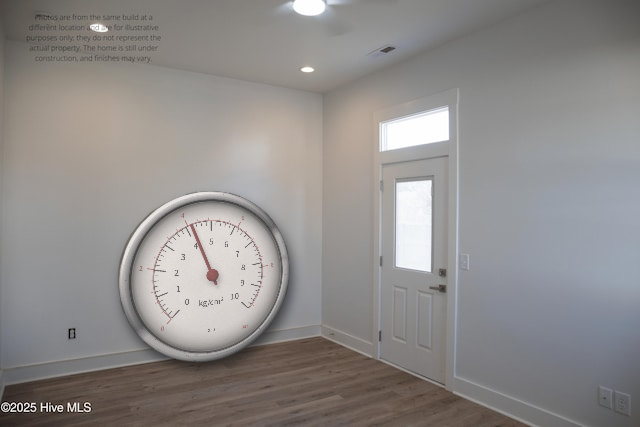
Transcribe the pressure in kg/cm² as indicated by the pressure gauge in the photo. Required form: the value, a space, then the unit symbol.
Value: 4.2 kg/cm²
